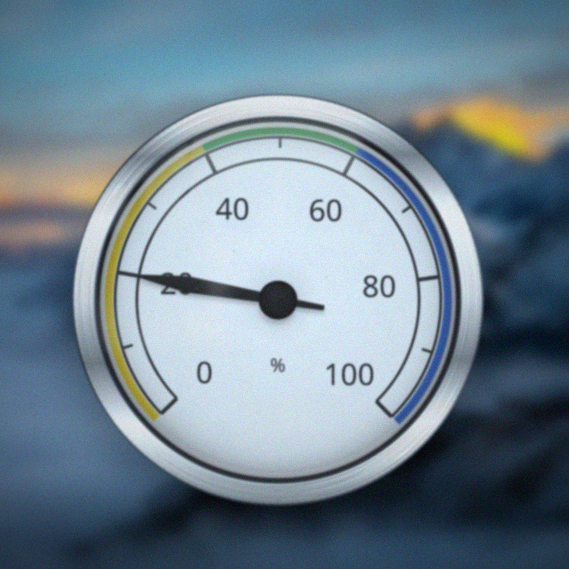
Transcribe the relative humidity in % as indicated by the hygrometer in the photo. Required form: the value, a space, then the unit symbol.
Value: 20 %
